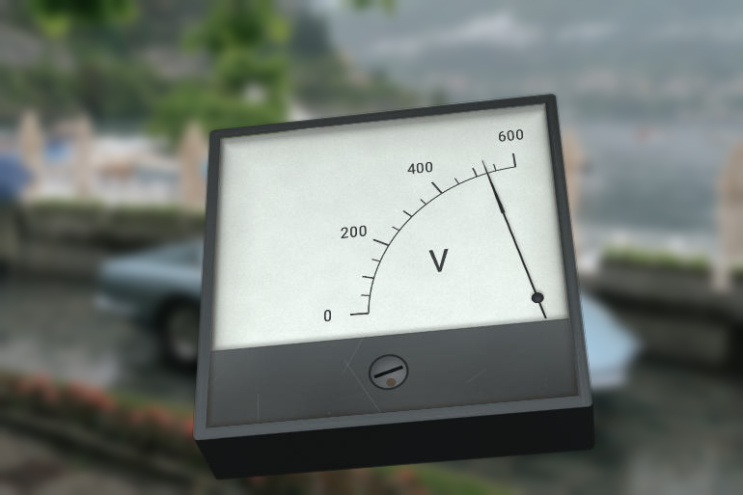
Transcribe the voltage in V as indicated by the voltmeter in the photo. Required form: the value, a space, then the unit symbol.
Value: 525 V
